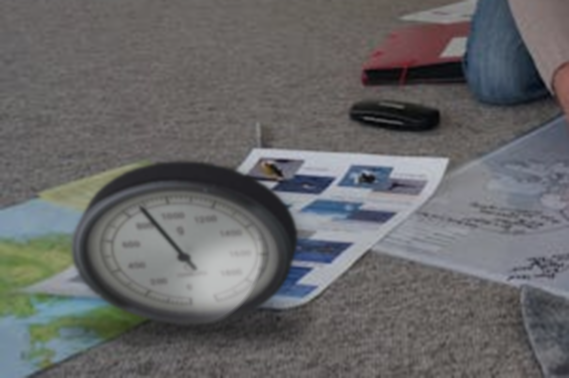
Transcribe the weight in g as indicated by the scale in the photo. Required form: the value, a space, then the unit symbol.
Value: 900 g
